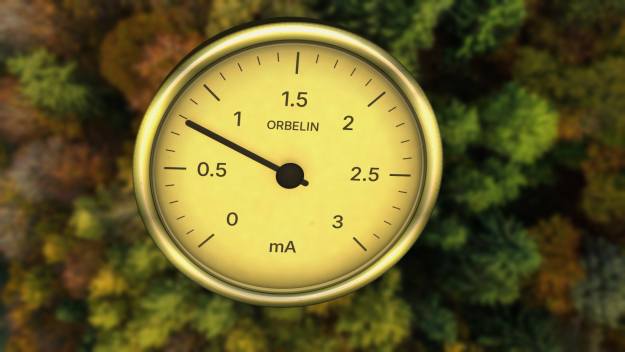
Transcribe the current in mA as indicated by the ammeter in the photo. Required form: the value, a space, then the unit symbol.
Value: 0.8 mA
